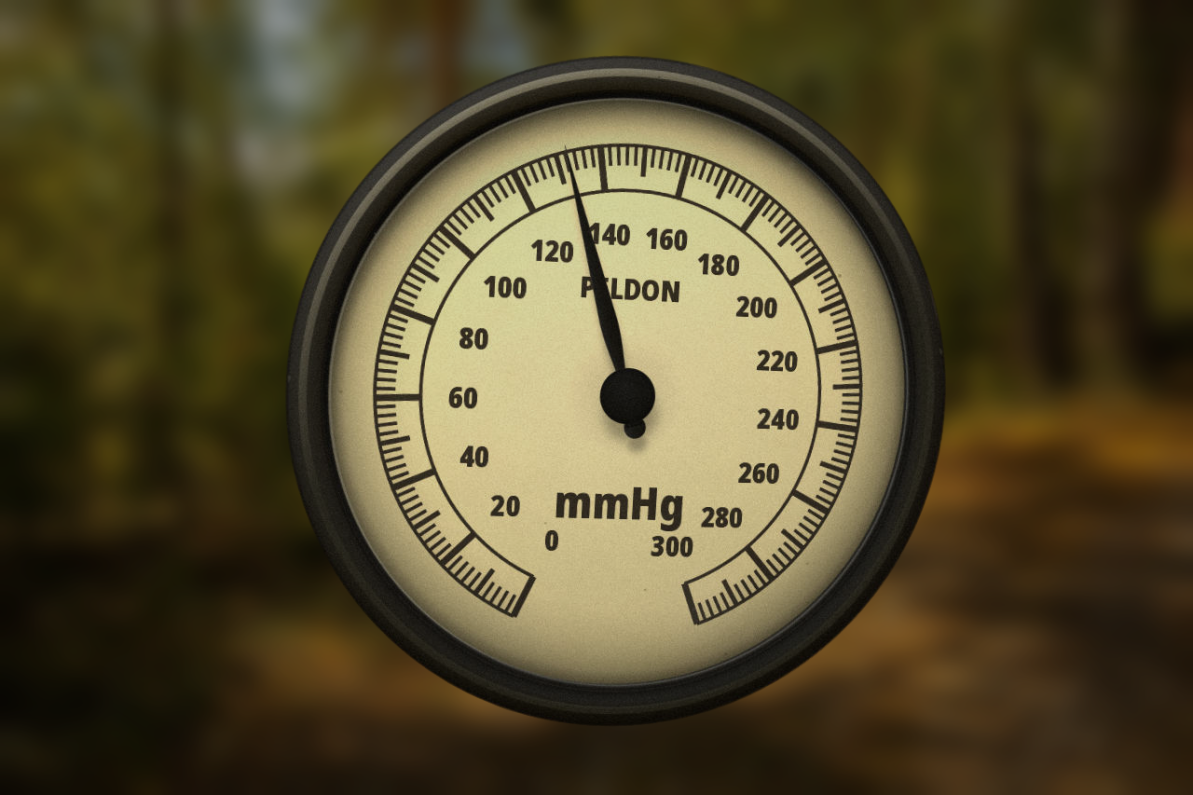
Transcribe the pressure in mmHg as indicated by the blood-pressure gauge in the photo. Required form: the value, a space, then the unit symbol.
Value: 132 mmHg
